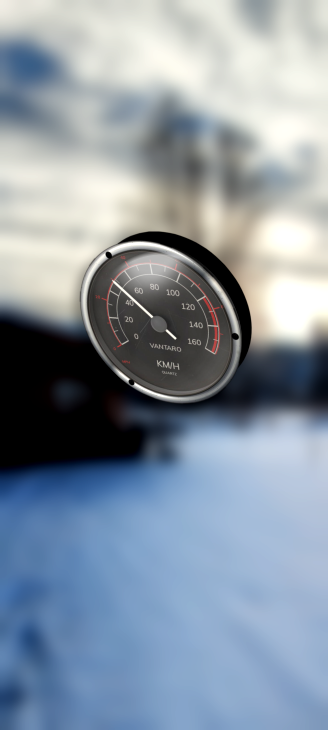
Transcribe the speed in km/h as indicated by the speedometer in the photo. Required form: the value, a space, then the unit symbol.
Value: 50 km/h
